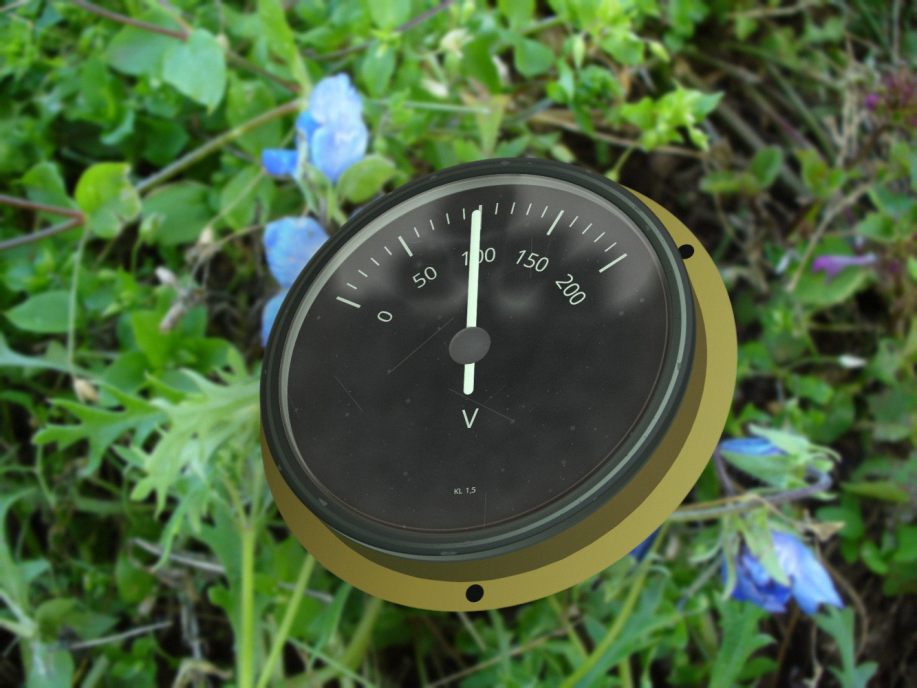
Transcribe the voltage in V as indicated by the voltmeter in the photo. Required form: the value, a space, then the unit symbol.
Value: 100 V
